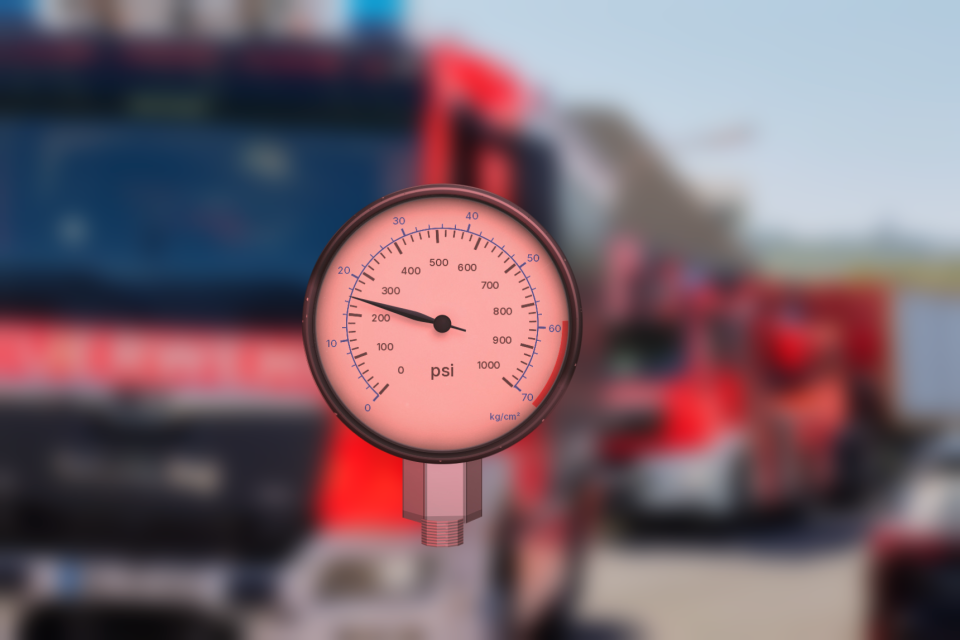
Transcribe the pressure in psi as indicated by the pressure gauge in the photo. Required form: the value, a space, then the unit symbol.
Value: 240 psi
